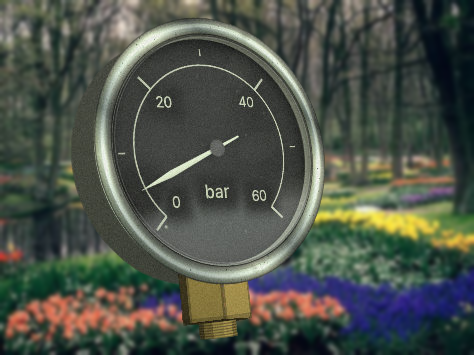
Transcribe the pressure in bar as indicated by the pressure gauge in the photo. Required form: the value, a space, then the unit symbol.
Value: 5 bar
